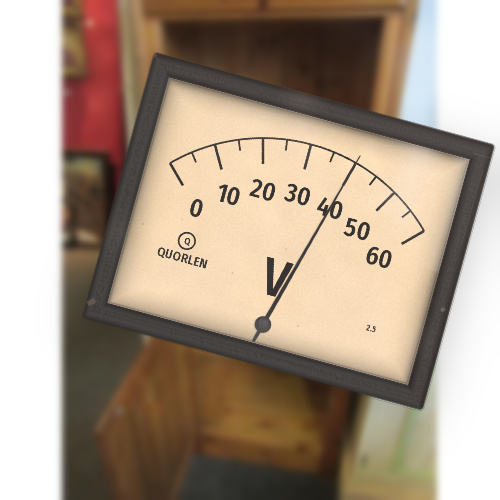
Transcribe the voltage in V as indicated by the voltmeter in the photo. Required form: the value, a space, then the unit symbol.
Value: 40 V
